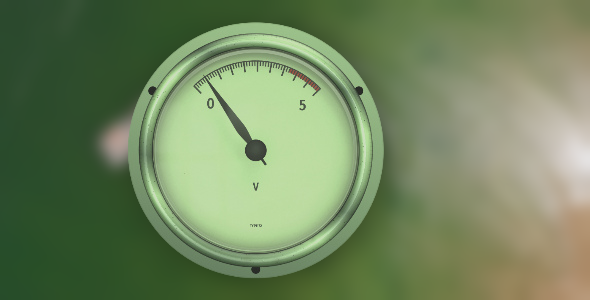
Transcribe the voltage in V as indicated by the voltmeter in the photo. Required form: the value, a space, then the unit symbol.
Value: 0.5 V
